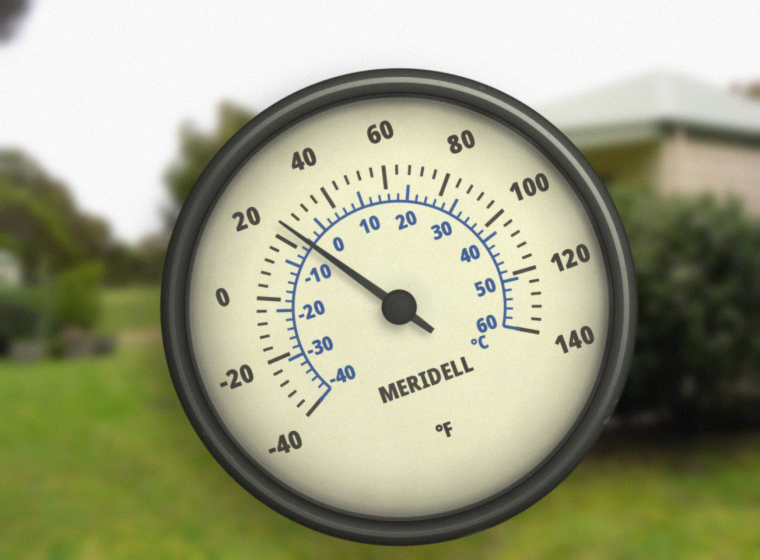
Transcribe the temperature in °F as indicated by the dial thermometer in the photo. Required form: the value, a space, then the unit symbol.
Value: 24 °F
